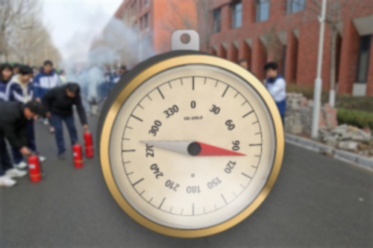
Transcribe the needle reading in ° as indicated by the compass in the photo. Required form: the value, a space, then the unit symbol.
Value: 100 °
